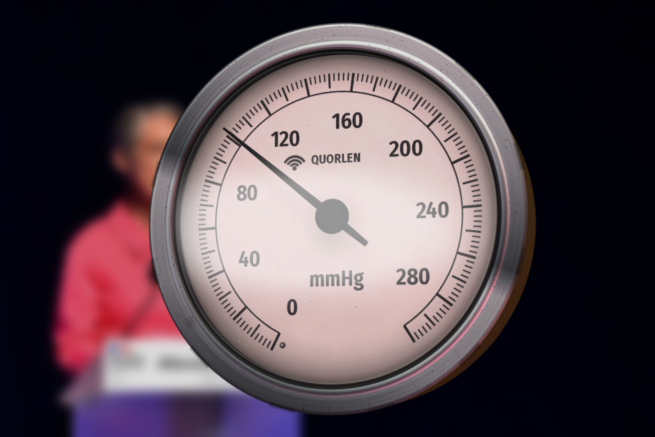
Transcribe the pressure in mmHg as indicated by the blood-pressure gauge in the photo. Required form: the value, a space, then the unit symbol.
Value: 102 mmHg
